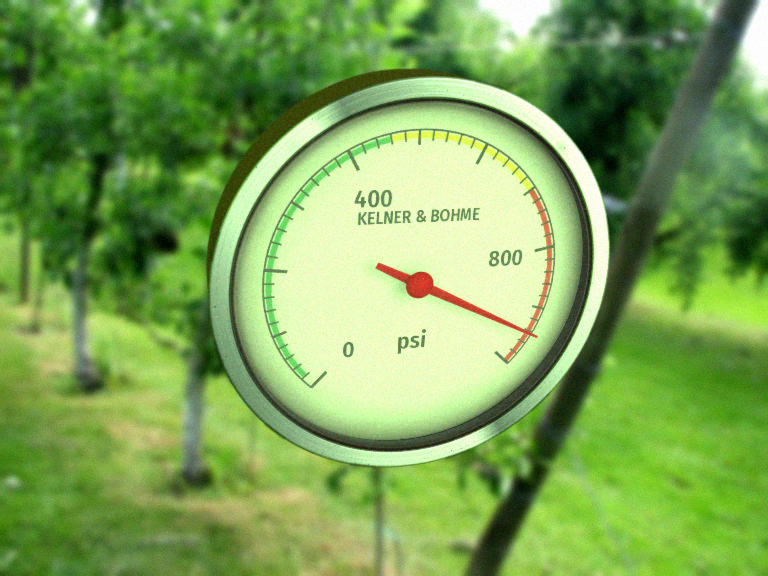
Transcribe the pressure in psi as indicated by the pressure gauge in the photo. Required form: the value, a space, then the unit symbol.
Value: 940 psi
